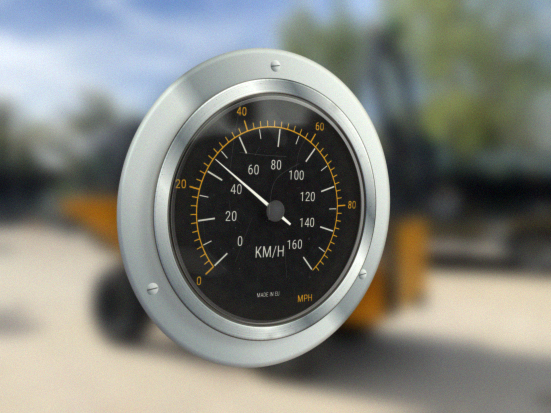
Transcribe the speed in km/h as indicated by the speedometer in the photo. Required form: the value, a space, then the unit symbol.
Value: 45 km/h
